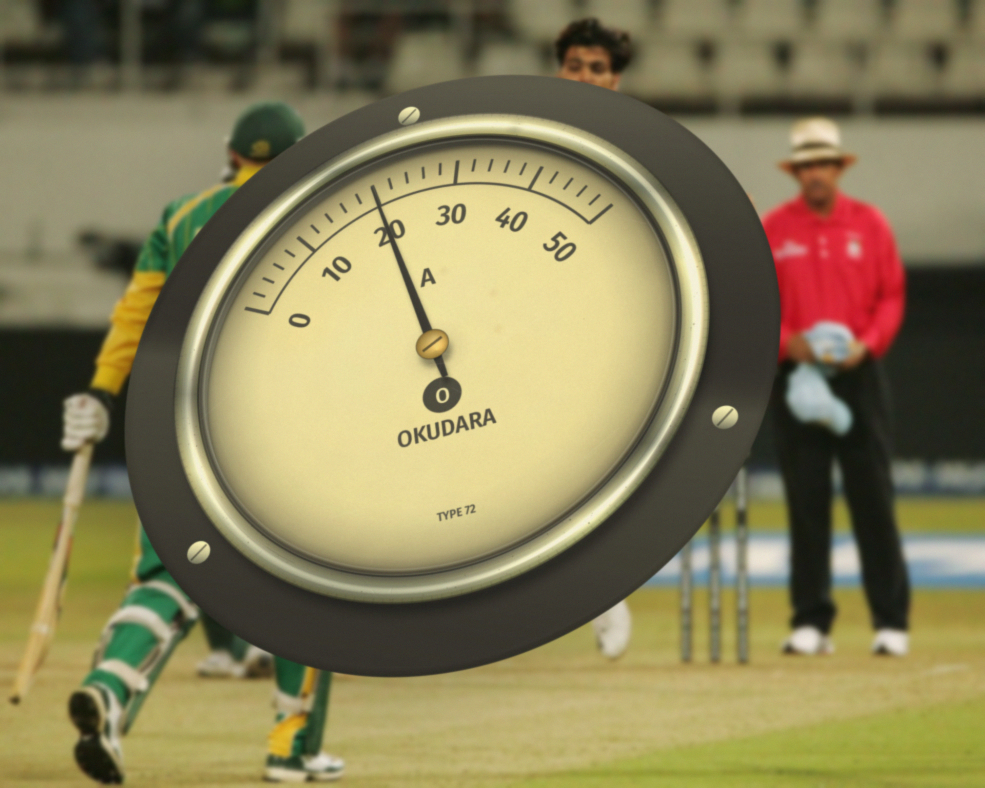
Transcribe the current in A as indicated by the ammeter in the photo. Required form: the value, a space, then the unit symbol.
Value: 20 A
